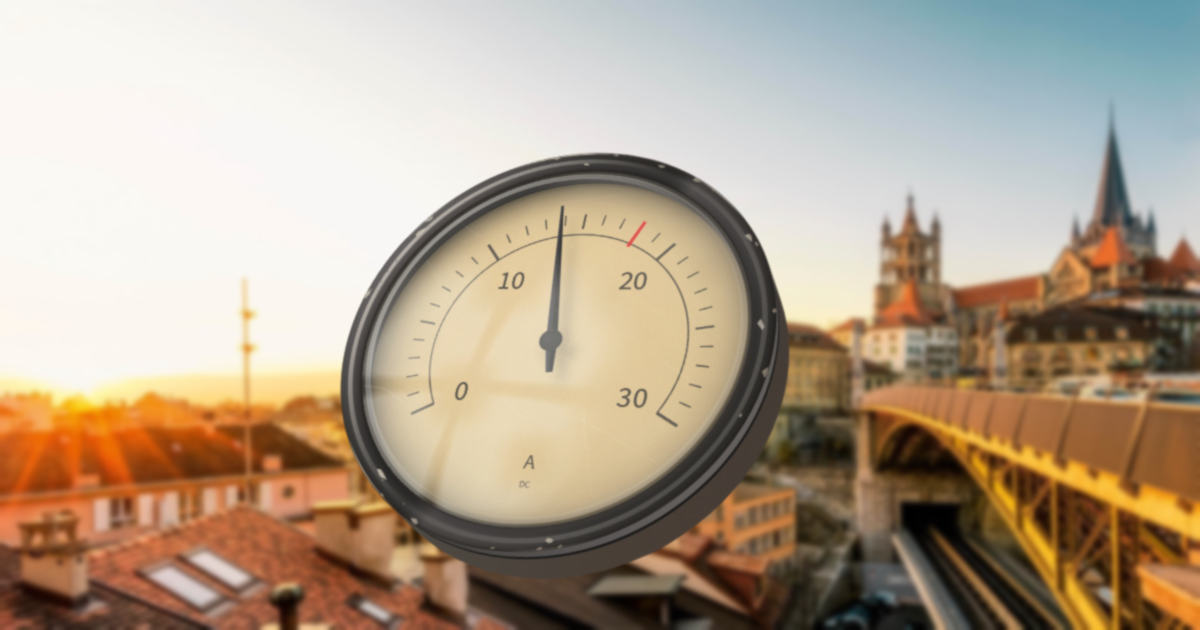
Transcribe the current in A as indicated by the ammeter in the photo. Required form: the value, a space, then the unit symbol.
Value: 14 A
